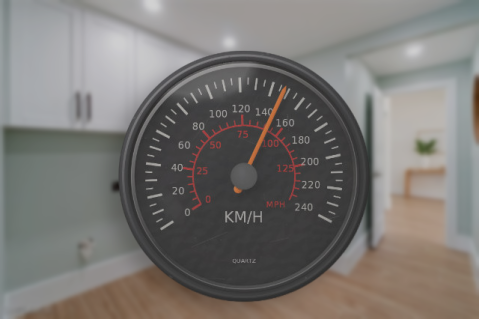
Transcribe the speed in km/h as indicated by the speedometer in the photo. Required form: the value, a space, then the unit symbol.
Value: 147.5 km/h
